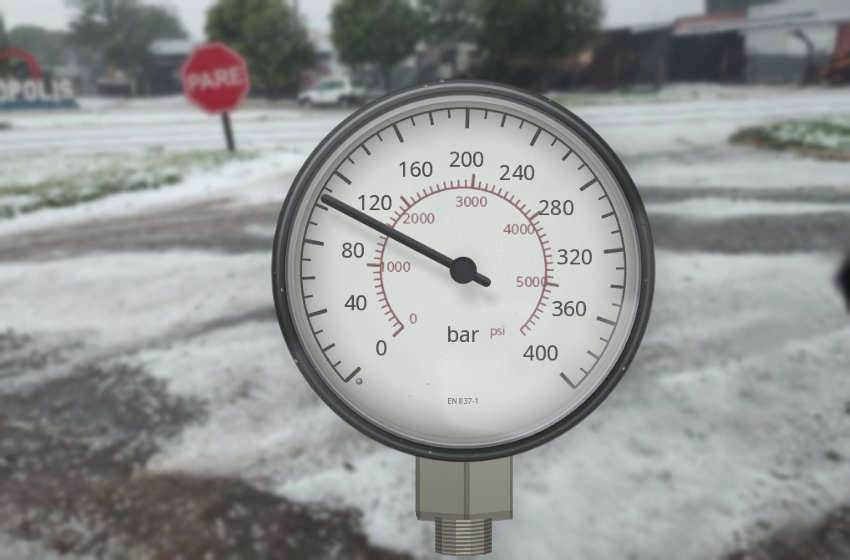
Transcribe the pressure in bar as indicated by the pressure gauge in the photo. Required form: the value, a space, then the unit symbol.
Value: 105 bar
